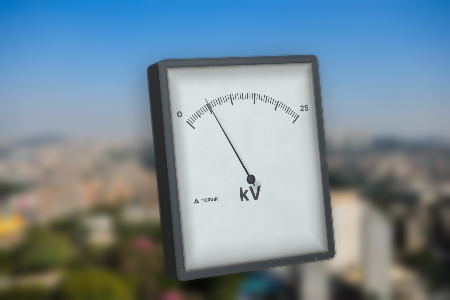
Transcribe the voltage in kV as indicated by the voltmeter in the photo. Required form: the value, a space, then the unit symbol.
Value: 5 kV
